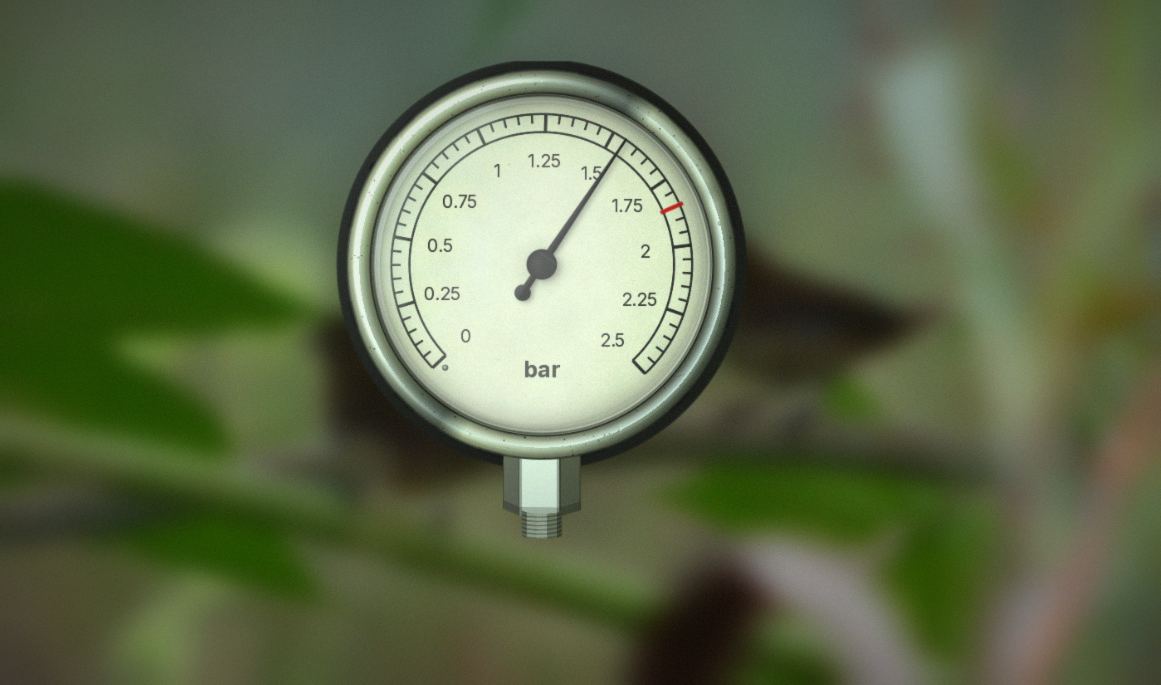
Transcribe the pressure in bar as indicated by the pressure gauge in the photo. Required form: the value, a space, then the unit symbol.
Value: 1.55 bar
